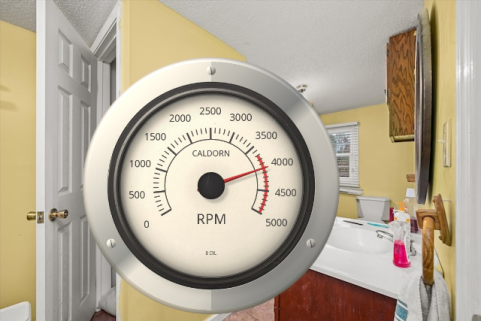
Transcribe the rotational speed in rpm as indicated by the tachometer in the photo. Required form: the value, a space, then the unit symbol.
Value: 4000 rpm
